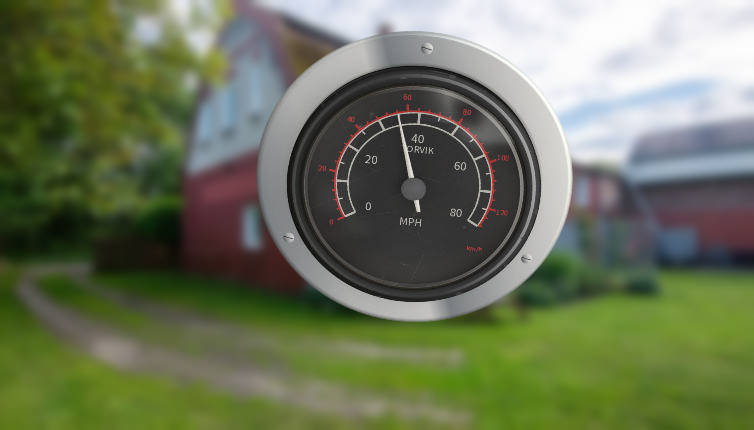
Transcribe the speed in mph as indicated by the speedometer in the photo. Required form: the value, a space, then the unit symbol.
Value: 35 mph
